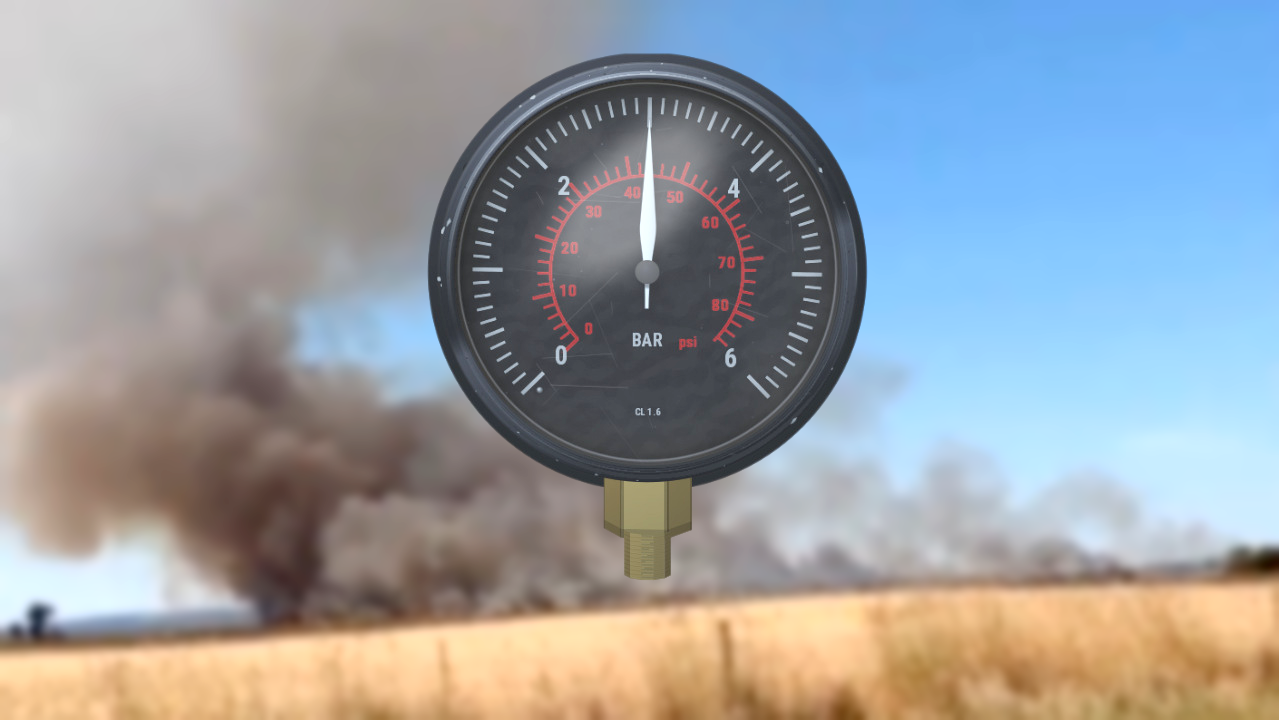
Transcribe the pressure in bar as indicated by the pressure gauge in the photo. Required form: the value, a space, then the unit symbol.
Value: 3 bar
